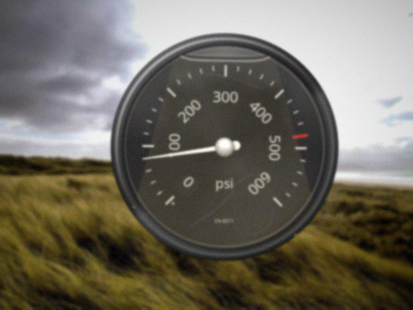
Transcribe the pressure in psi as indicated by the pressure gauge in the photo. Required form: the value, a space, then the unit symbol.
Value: 80 psi
